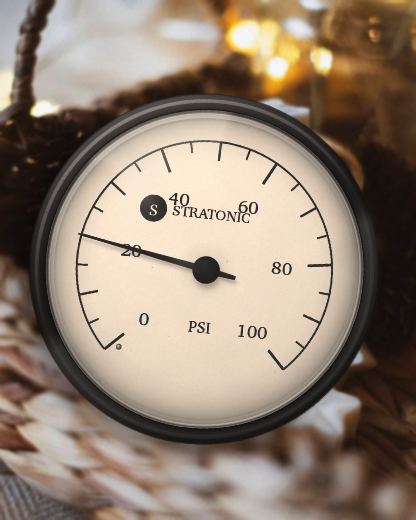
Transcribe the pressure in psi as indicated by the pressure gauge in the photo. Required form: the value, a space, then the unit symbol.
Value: 20 psi
